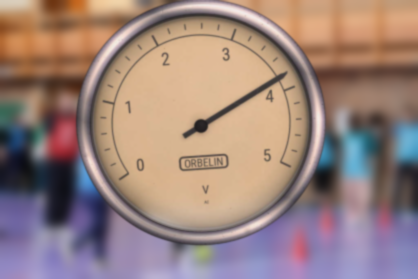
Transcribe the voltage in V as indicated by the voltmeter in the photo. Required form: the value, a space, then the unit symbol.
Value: 3.8 V
